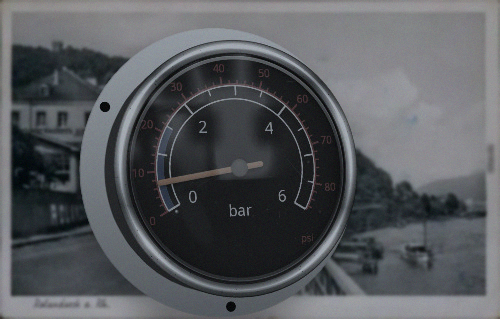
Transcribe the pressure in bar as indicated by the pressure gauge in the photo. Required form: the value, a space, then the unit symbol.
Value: 0.5 bar
